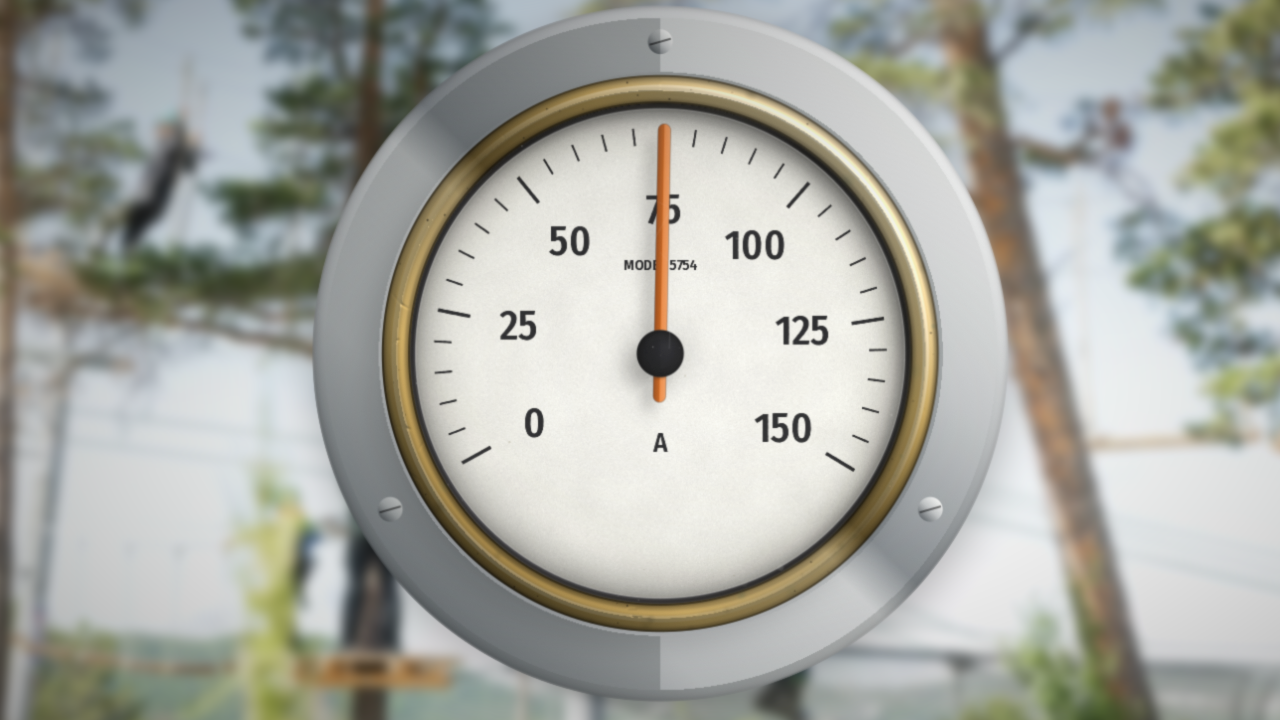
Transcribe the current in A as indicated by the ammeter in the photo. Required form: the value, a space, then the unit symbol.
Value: 75 A
